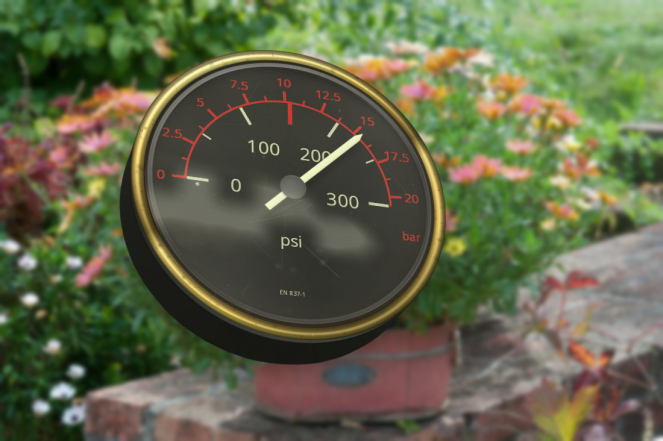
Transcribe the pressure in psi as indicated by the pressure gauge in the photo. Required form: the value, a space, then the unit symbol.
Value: 225 psi
